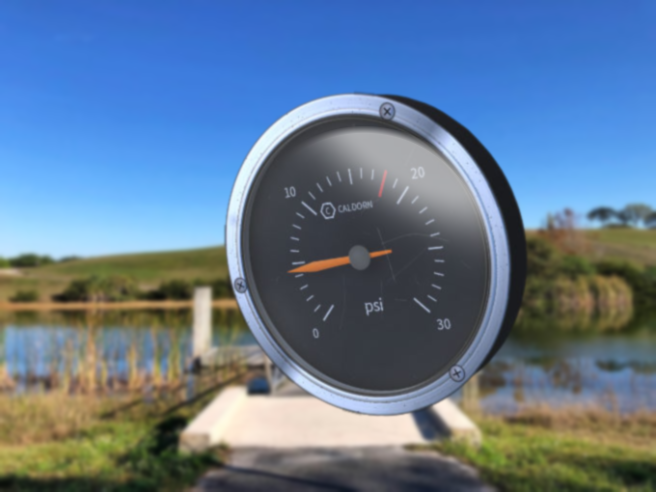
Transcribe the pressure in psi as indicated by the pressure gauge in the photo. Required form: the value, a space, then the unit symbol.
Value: 4.5 psi
